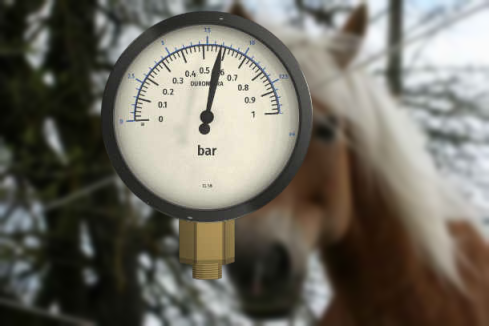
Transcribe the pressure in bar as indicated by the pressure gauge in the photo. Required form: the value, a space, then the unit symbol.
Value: 0.58 bar
